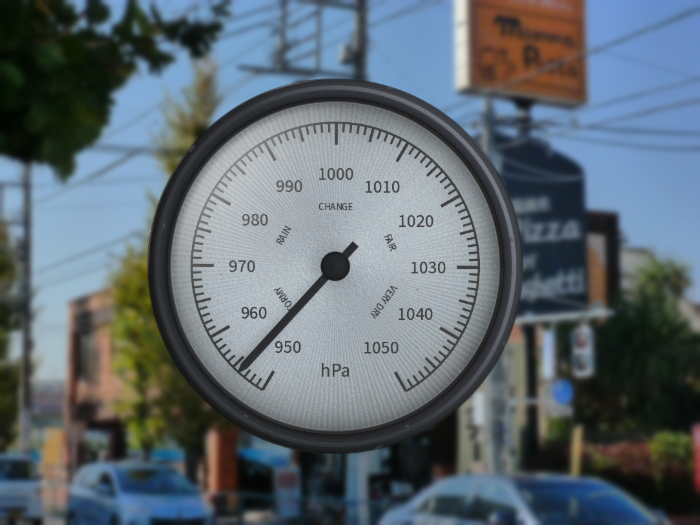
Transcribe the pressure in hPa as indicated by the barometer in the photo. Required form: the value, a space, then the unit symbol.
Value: 954 hPa
